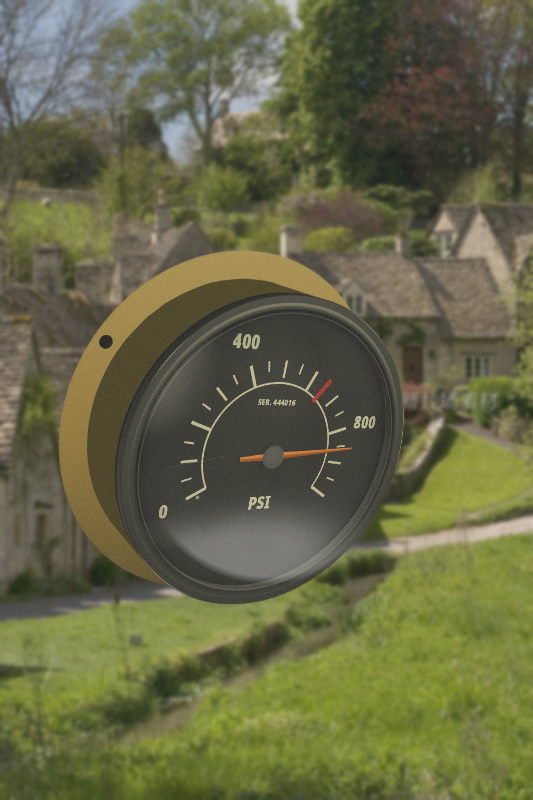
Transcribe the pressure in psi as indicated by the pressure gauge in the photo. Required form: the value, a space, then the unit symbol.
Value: 850 psi
